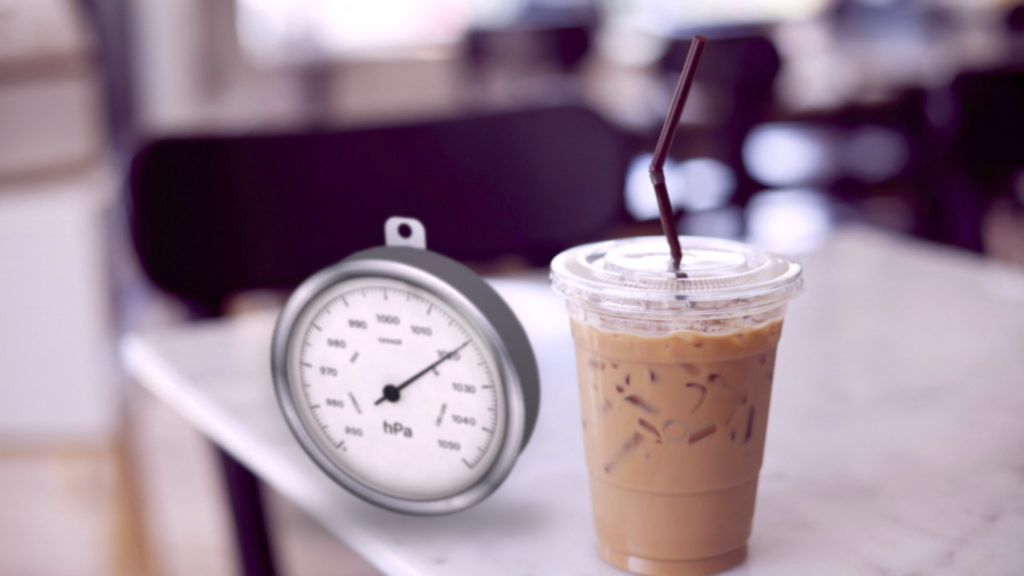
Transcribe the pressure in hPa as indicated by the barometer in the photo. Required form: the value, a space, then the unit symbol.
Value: 1020 hPa
